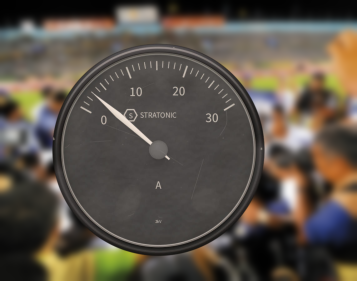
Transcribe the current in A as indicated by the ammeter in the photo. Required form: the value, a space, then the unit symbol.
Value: 3 A
